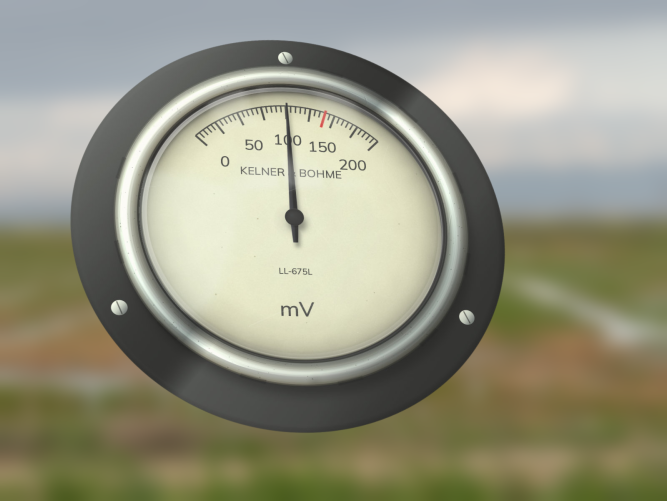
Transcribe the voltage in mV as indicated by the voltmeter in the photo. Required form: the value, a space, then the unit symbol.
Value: 100 mV
